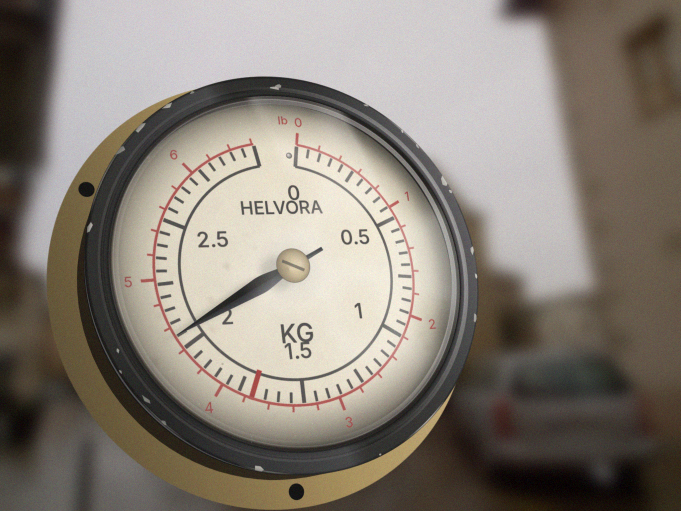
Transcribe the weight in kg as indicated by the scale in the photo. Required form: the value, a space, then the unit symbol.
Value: 2.05 kg
